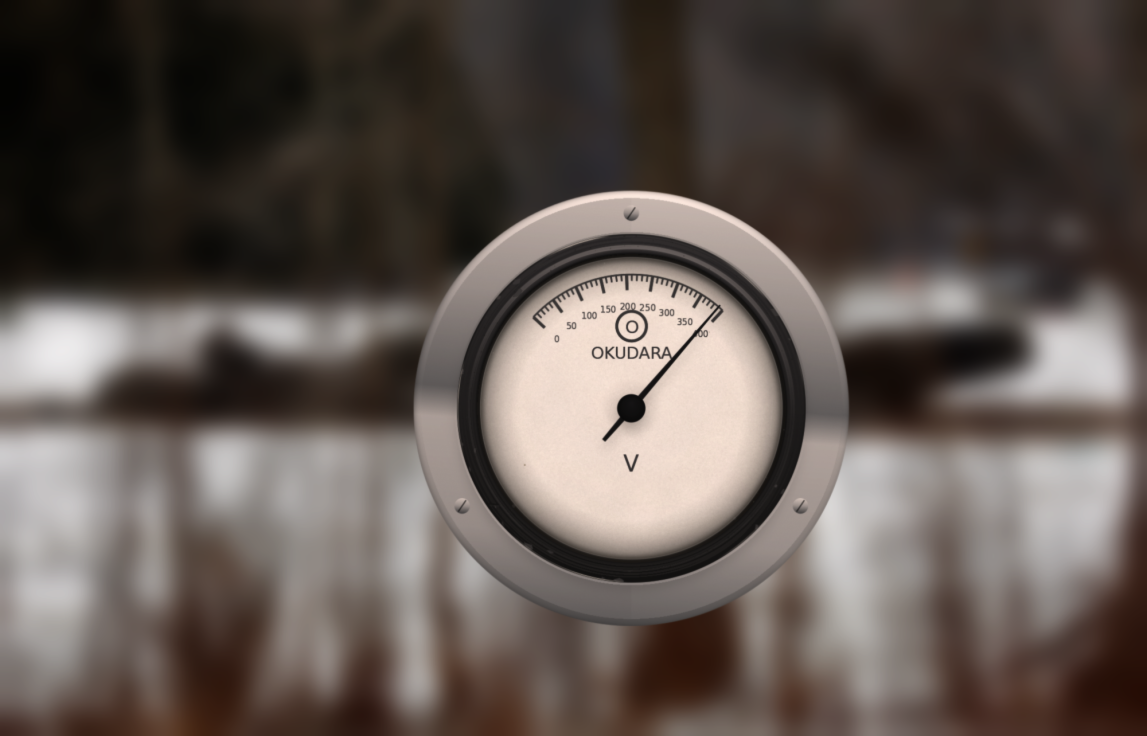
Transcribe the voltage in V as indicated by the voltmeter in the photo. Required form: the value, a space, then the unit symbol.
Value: 390 V
